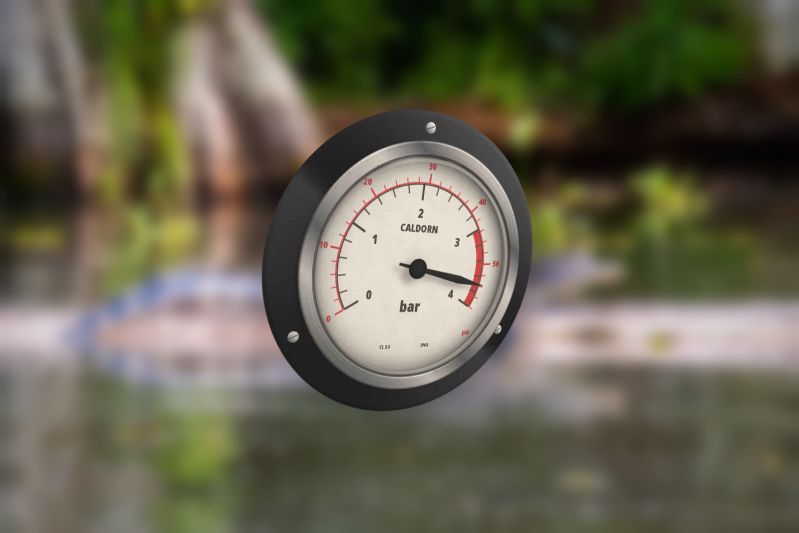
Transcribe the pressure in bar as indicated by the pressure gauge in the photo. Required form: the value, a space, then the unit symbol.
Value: 3.7 bar
